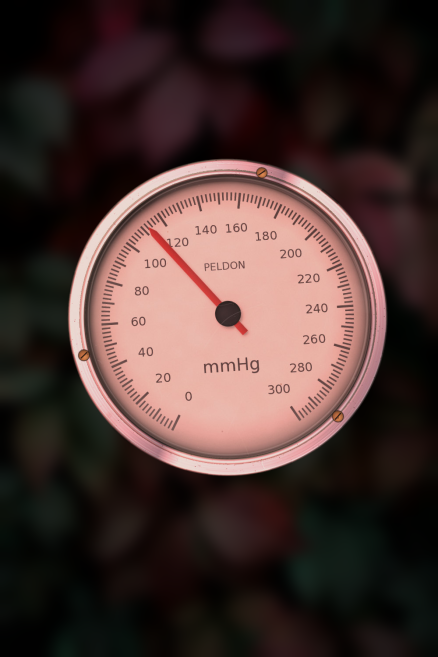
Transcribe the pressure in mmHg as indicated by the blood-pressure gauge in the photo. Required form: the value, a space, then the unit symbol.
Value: 112 mmHg
